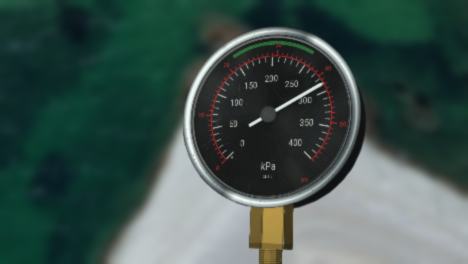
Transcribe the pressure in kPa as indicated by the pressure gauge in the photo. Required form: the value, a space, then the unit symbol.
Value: 290 kPa
